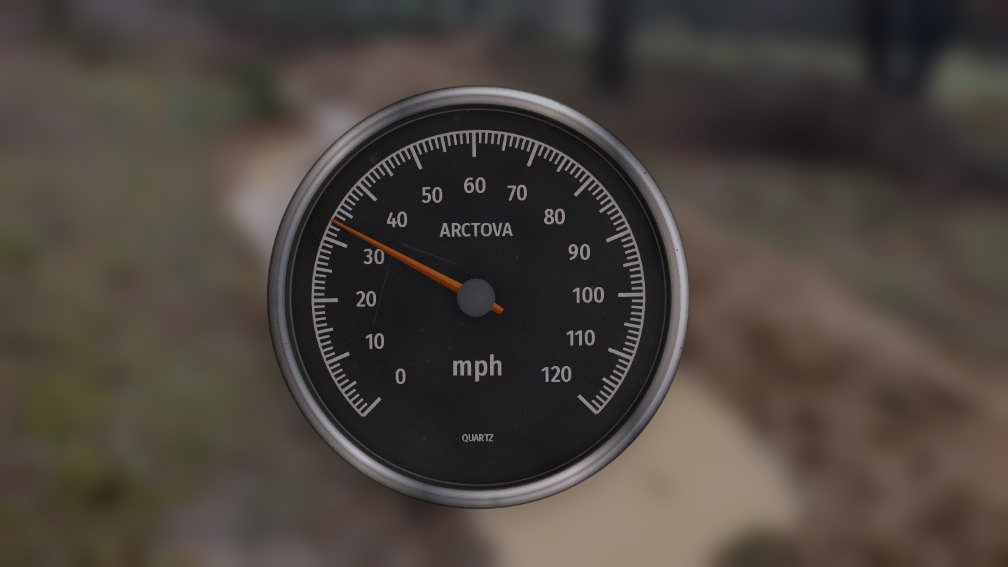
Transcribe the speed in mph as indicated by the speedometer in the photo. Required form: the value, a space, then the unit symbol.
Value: 33 mph
